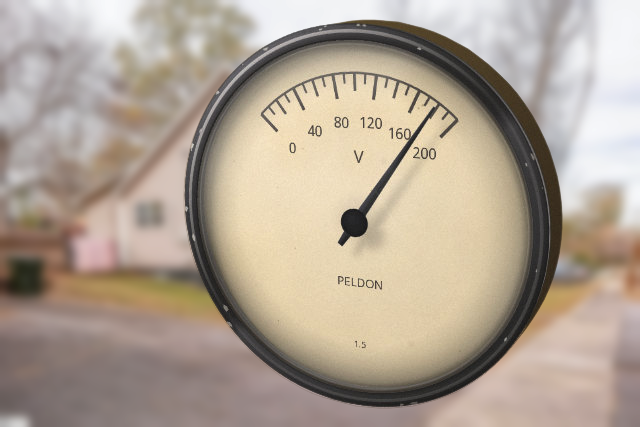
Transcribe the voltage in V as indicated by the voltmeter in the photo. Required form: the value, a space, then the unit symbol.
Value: 180 V
